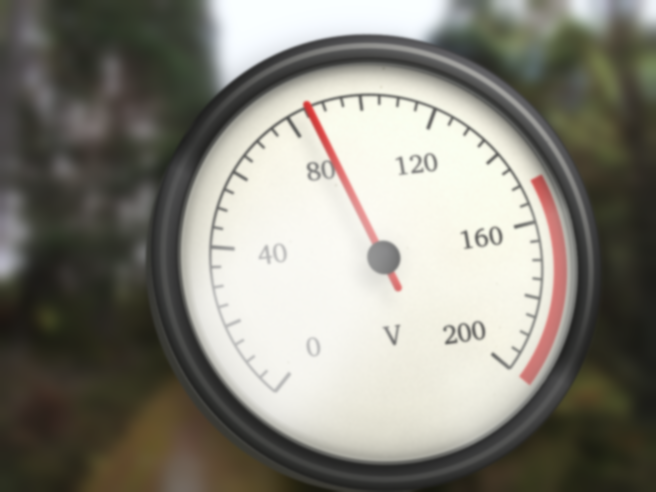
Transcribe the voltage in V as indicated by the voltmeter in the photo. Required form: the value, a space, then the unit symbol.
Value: 85 V
